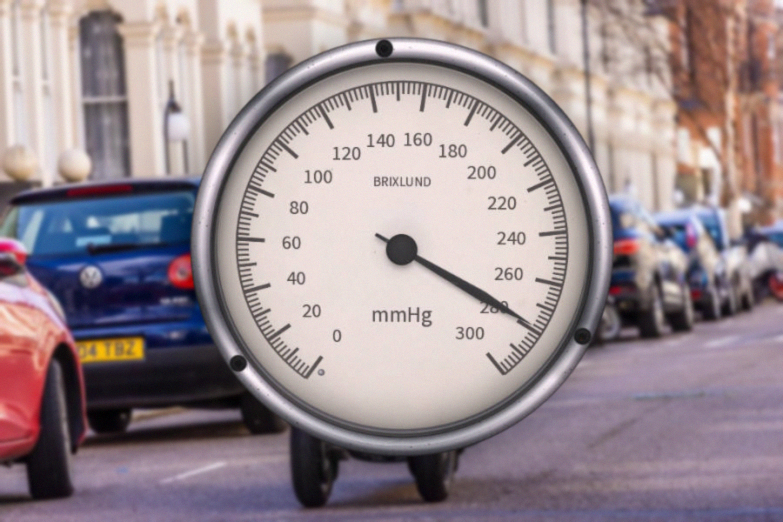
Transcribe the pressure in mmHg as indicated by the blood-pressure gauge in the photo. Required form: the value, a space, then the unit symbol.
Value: 278 mmHg
